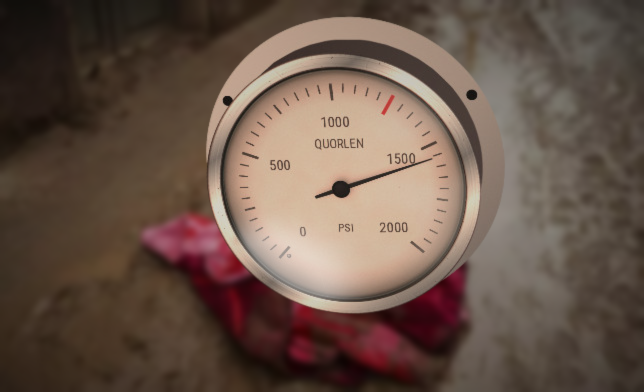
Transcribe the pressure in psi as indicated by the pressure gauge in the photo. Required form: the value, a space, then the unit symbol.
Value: 1550 psi
